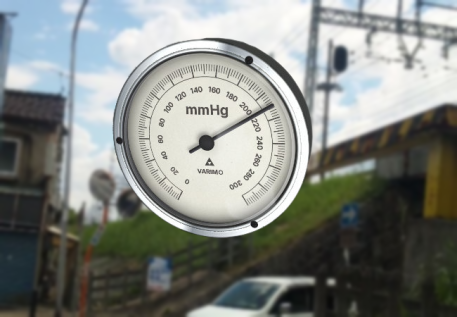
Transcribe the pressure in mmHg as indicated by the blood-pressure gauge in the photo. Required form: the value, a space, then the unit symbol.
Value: 210 mmHg
